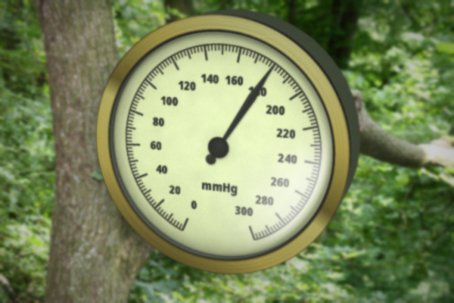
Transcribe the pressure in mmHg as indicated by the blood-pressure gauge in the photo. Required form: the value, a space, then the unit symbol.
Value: 180 mmHg
